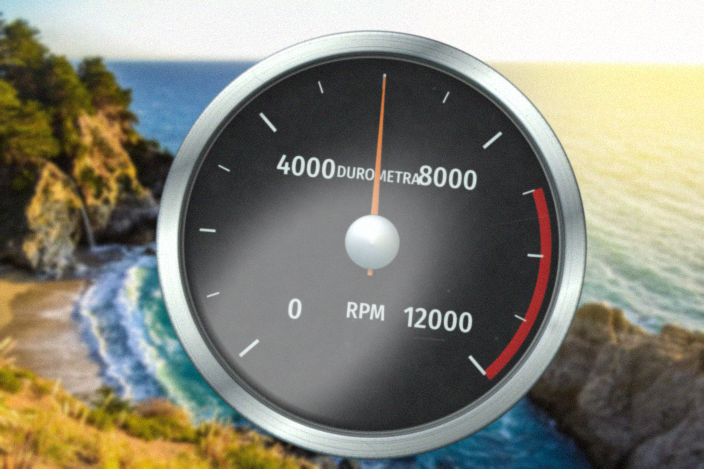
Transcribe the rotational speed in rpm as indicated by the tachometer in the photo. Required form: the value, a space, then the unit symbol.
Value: 6000 rpm
